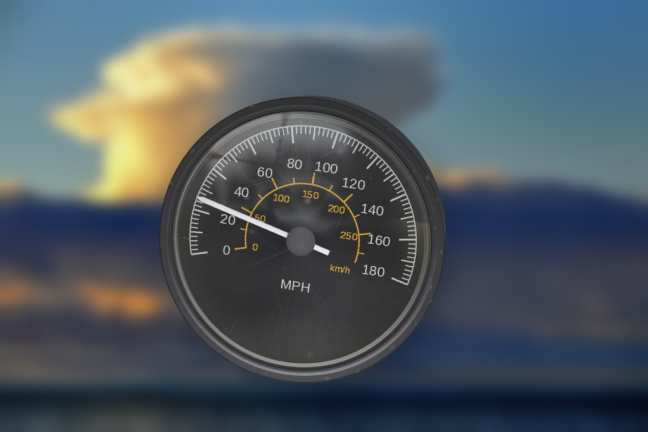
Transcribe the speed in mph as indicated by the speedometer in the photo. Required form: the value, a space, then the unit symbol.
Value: 26 mph
